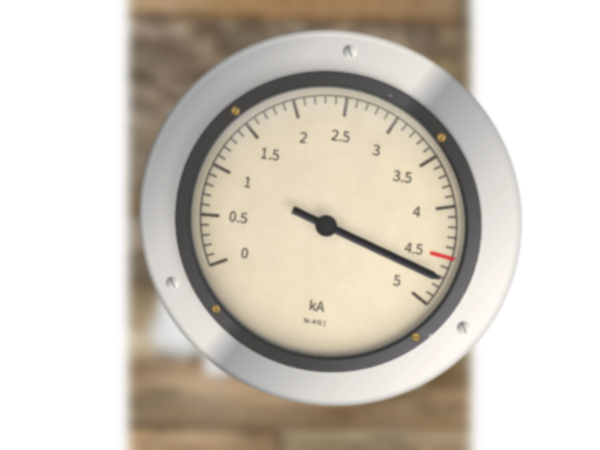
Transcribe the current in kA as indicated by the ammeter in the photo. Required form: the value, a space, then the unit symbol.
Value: 4.7 kA
